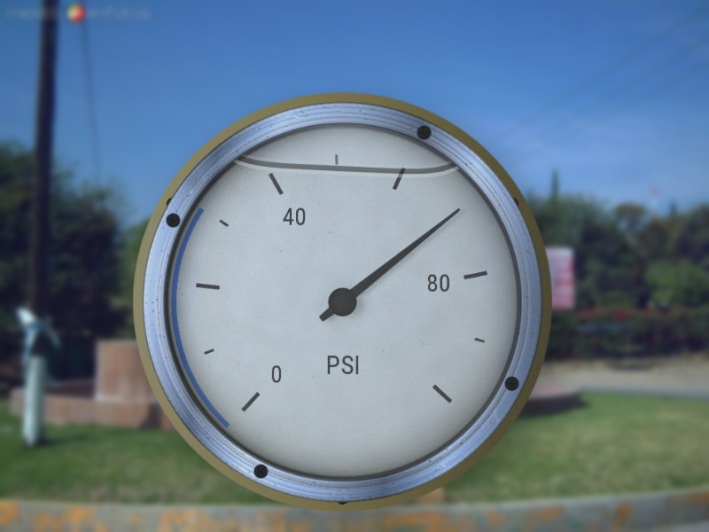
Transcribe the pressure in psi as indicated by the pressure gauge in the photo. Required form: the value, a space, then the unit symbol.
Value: 70 psi
